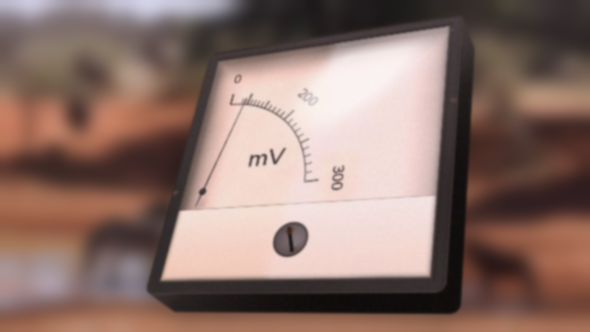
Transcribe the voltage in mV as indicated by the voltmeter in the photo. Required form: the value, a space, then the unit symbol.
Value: 100 mV
